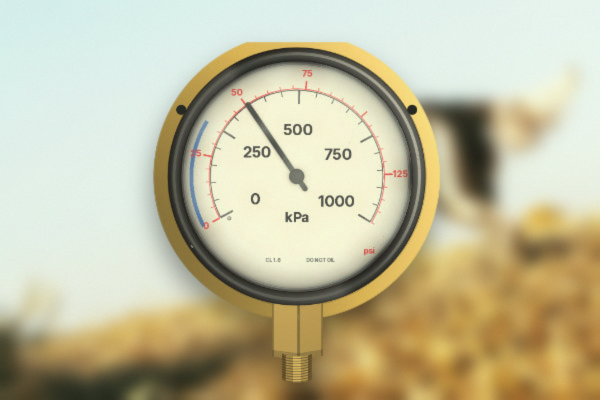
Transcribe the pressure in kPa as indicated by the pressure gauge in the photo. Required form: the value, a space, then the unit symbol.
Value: 350 kPa
